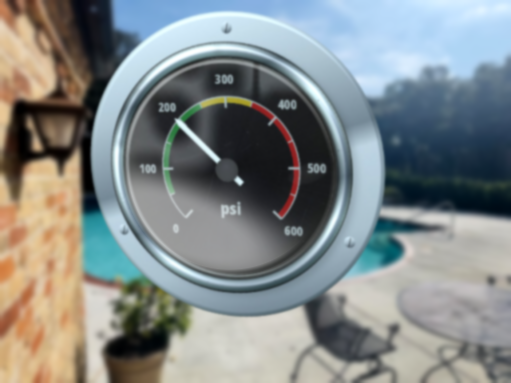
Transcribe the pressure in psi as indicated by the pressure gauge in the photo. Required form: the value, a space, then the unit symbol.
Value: 200 psi
